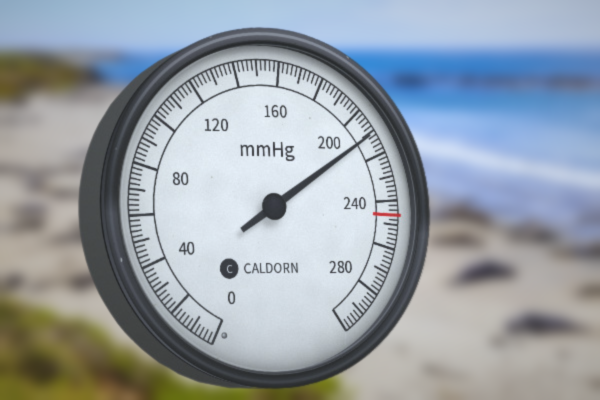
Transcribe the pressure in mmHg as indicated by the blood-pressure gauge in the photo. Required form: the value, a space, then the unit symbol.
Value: 210 mmHg
